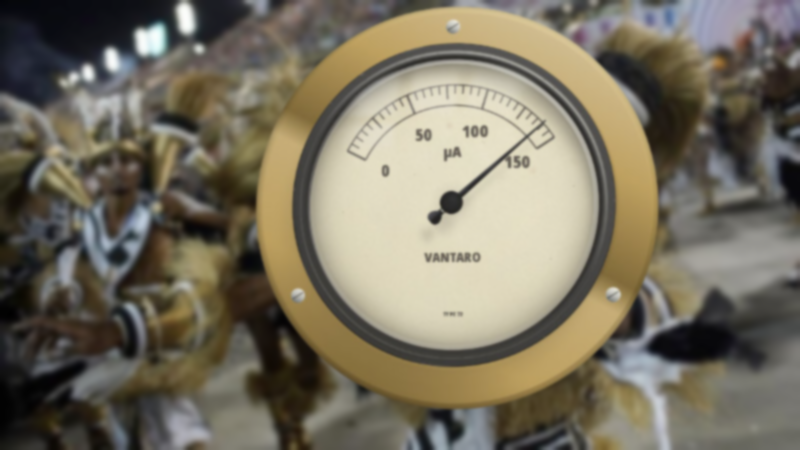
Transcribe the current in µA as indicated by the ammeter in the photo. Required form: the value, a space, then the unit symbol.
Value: 140 µA
